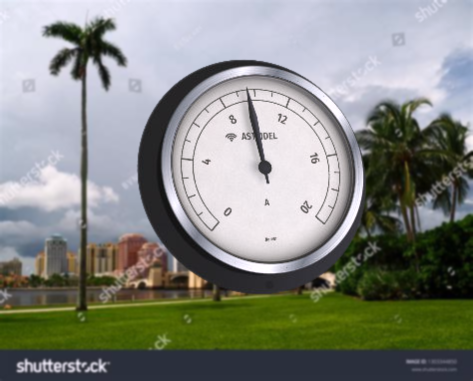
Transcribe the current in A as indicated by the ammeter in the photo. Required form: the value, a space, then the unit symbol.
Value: 9.5 A
